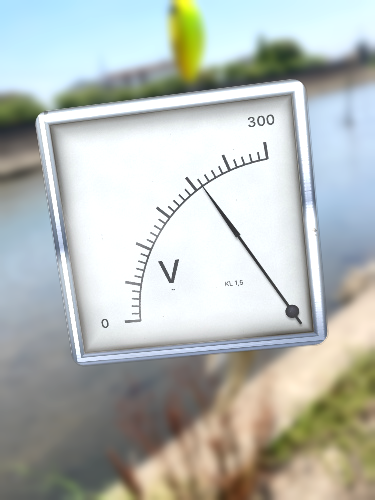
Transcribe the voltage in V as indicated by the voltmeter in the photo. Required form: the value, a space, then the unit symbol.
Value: 210 V
